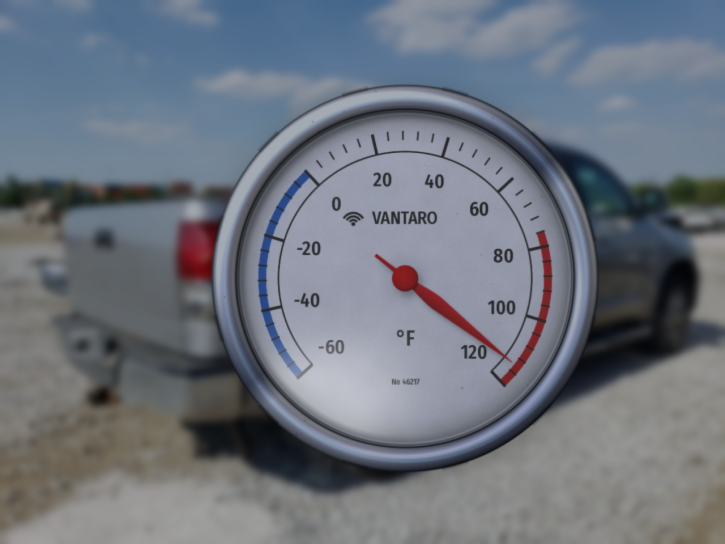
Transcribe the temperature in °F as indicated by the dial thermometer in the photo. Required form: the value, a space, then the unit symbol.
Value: 114 °F
